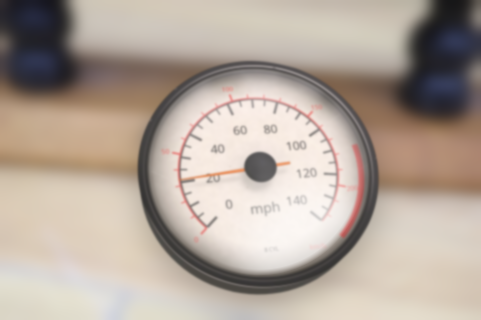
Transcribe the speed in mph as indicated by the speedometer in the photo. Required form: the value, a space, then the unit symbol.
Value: 20 mph
